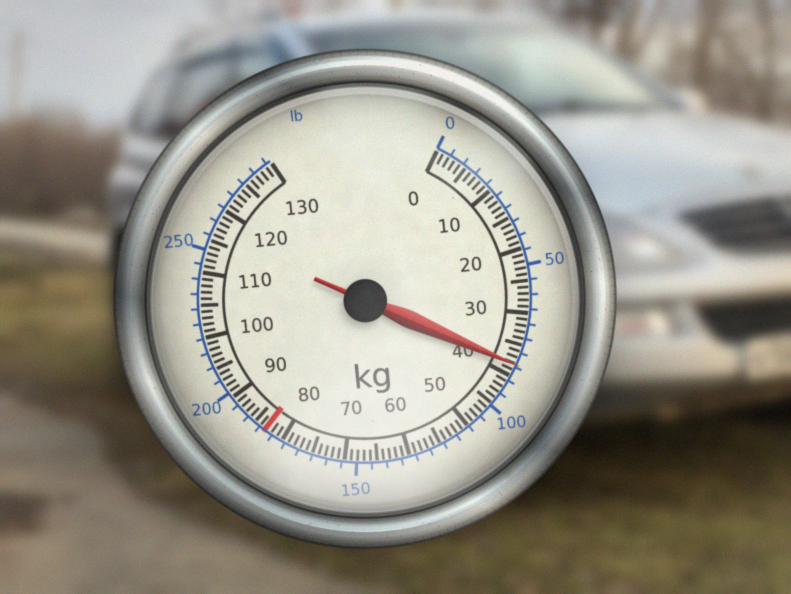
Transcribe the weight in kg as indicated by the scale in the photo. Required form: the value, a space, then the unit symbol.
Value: 38 kg
